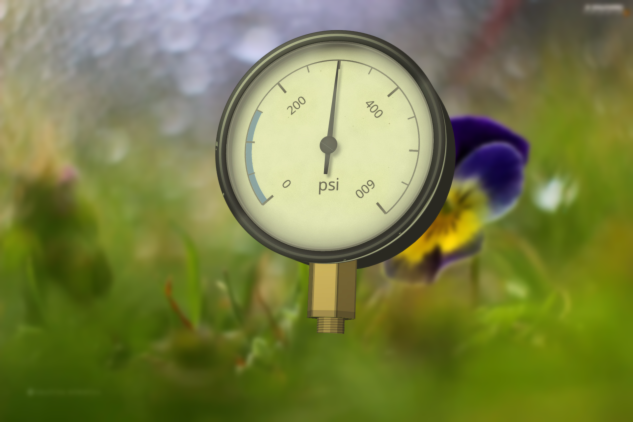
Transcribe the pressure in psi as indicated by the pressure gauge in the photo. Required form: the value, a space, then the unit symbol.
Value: 300 psi
